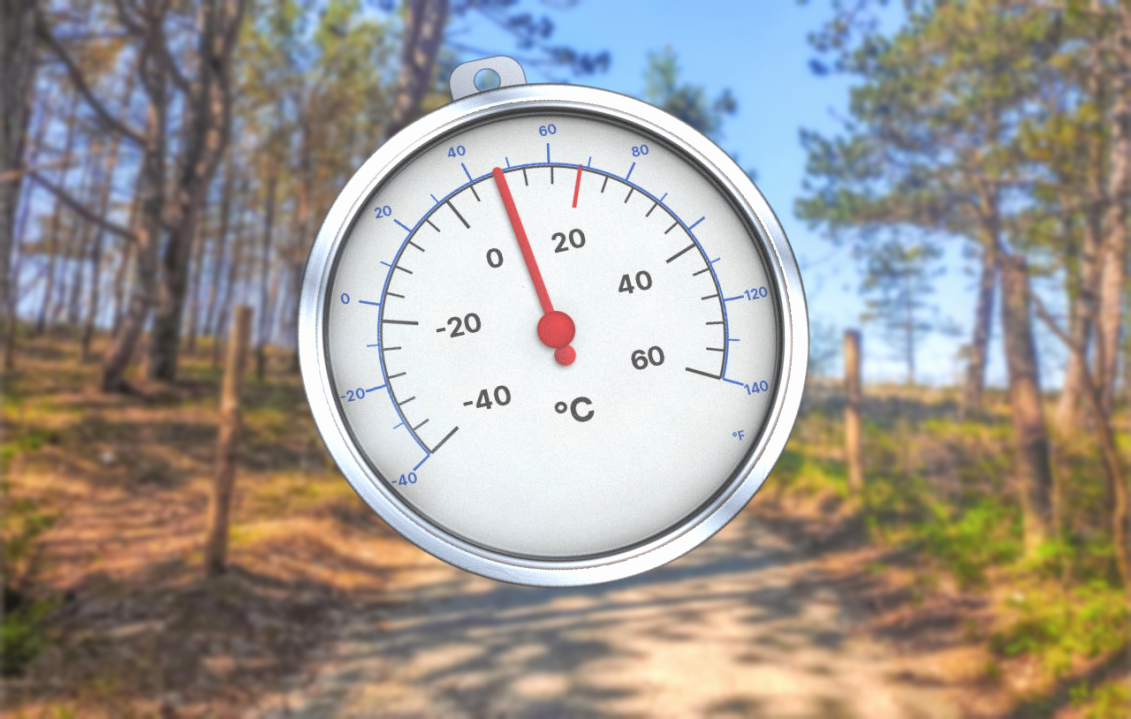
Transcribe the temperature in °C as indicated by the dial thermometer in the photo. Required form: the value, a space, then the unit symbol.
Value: 8 °C
